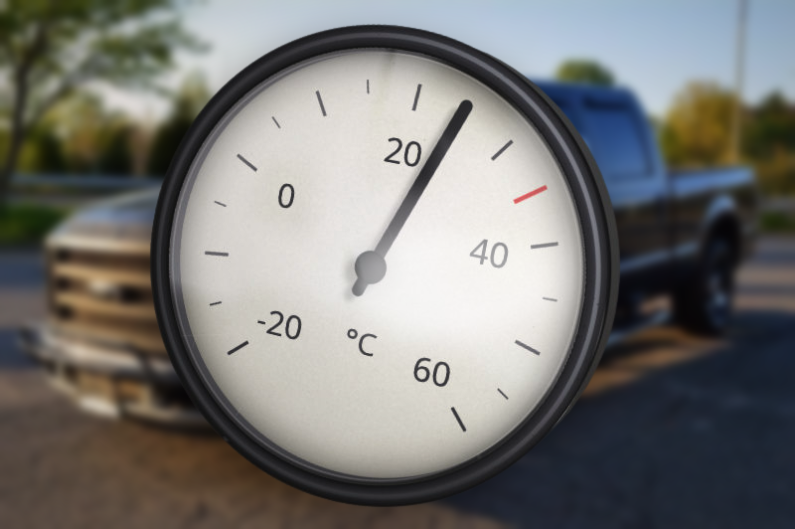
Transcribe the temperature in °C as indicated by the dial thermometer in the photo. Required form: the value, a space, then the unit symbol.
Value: 25 °C
